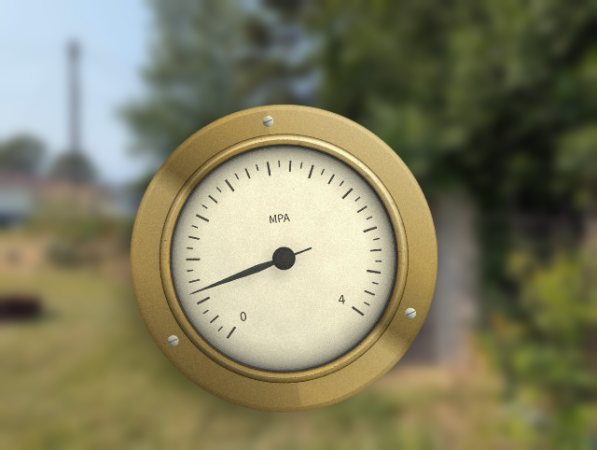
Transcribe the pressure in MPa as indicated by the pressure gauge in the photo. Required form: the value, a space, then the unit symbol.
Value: 0.5 MPa
